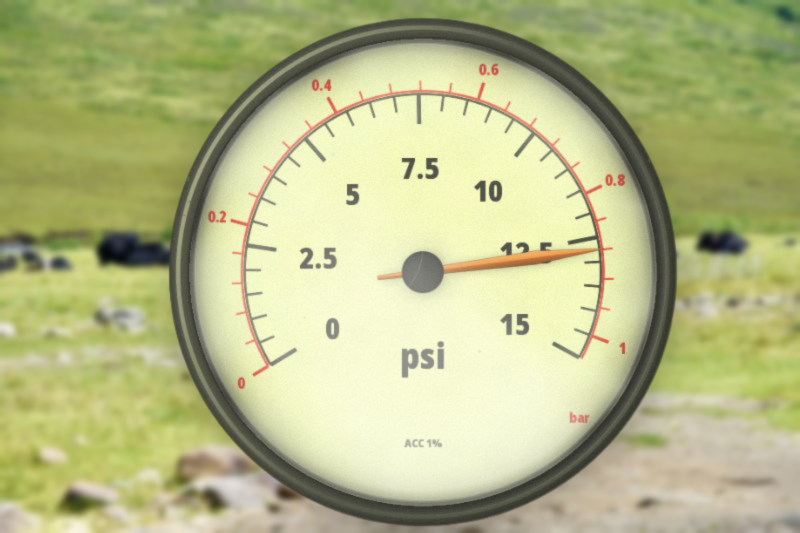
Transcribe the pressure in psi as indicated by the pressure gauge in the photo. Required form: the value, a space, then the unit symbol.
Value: 12.75 psi
